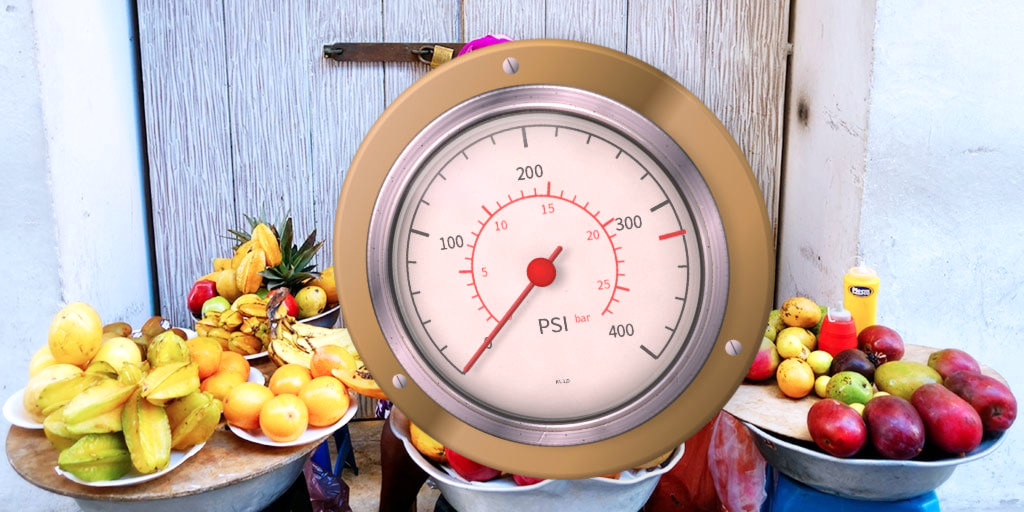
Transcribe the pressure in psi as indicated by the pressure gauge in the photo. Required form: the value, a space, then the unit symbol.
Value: 0 psi
